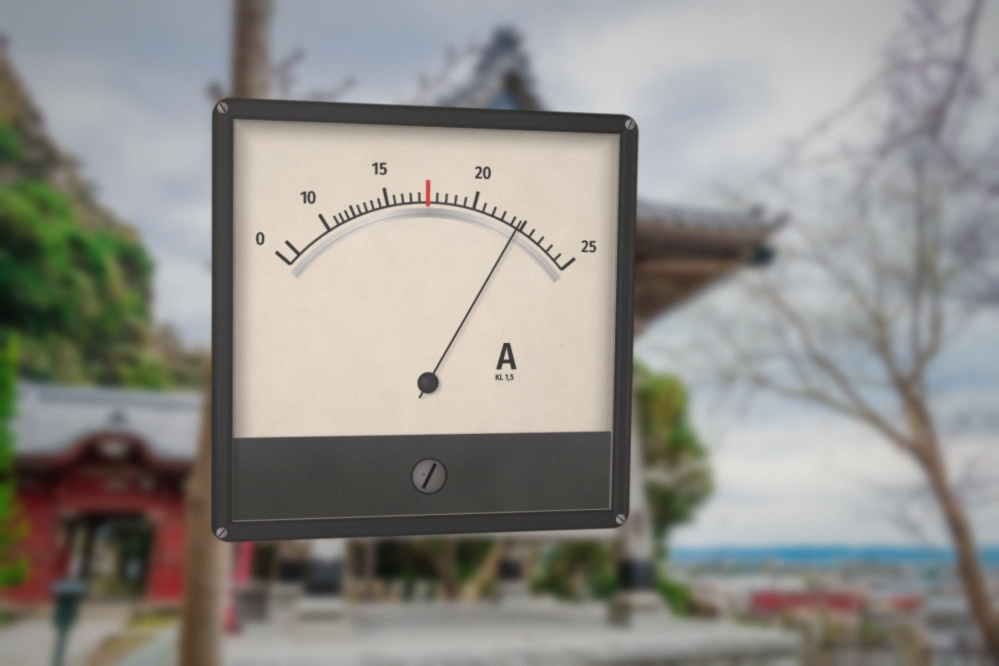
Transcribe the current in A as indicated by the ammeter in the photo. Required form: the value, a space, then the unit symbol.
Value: 22.25 A
